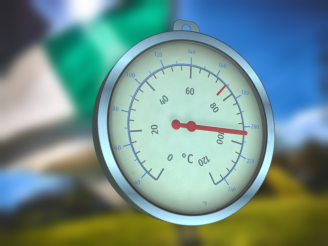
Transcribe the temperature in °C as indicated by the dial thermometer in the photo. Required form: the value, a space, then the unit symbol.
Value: 96 °C
